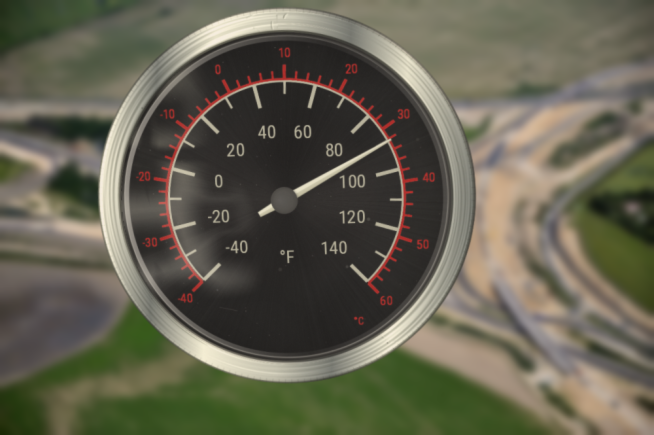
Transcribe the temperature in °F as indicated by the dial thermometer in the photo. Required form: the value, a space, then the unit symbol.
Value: 90 °F
